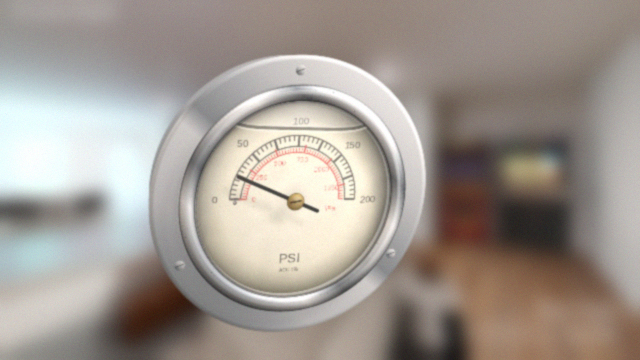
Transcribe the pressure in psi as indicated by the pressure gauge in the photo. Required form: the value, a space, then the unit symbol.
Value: 25 psi
